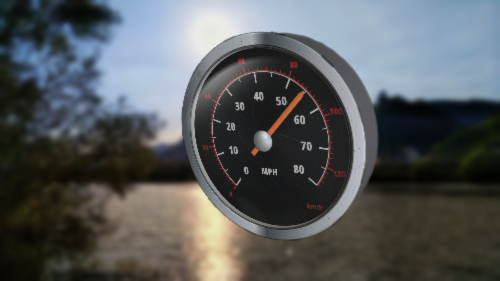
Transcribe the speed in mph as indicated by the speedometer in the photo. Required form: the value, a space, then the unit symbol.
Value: 55 mph
